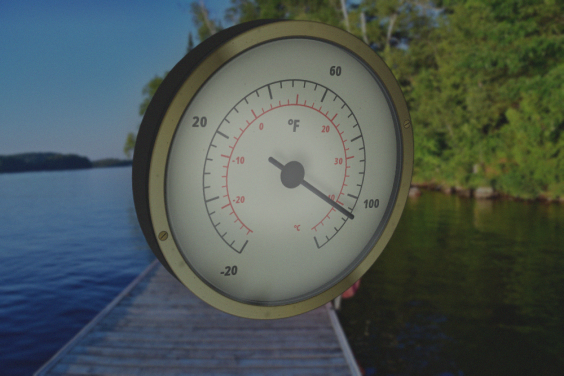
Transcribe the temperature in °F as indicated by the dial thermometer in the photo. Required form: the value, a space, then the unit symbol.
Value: 106 °F
